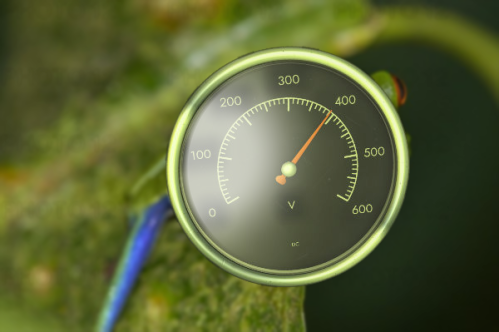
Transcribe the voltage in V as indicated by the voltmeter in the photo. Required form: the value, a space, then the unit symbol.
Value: 390 V
